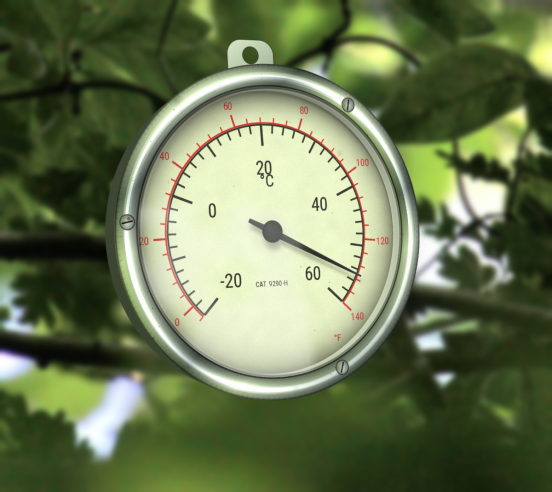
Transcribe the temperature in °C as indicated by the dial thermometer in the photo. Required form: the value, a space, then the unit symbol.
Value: 55 °C
